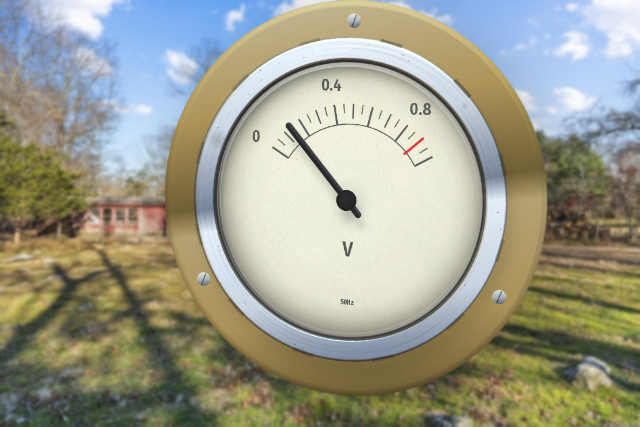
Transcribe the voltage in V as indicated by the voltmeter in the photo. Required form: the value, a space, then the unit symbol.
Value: 0.15 V
